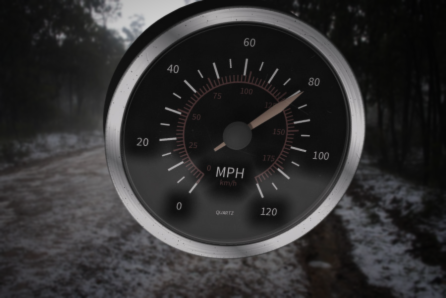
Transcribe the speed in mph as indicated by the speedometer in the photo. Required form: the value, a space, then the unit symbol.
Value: 80 mph
